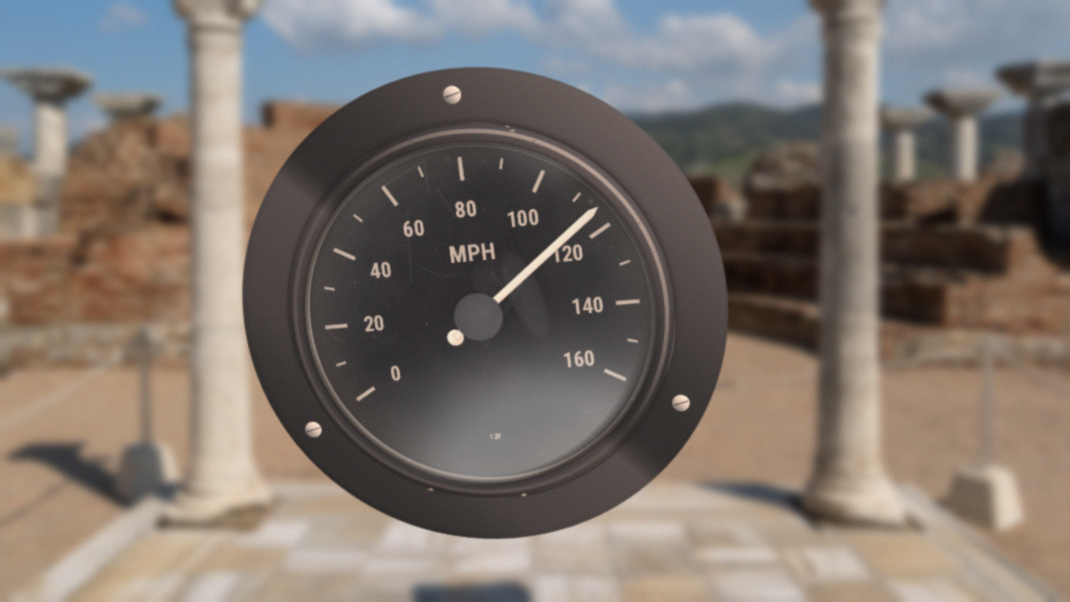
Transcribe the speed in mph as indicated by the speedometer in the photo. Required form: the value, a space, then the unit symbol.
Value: 115 mph
